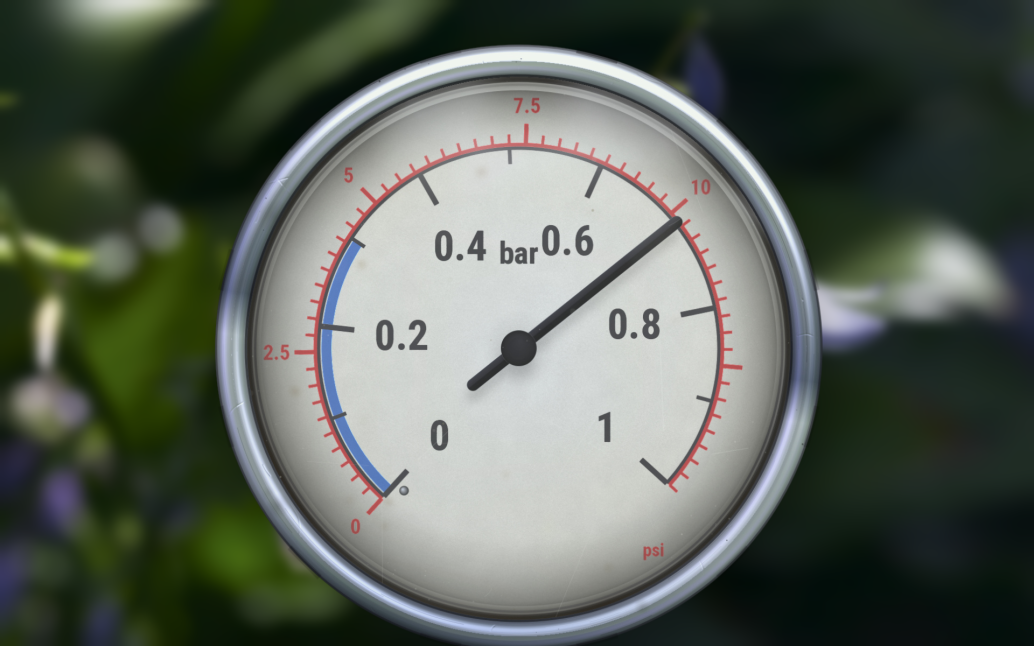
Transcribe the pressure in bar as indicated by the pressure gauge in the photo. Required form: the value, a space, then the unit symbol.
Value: 0.7 bar
